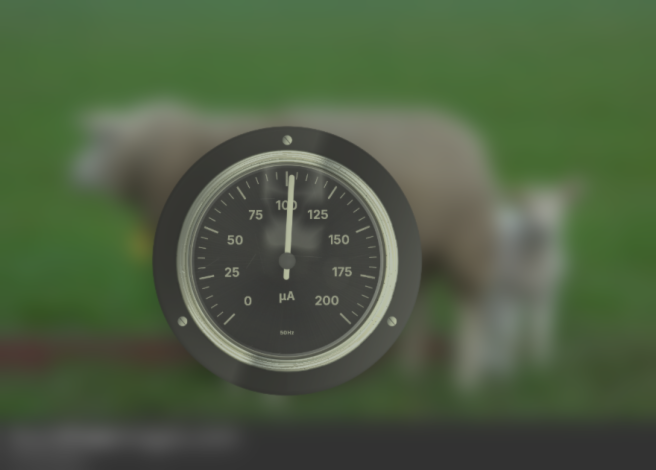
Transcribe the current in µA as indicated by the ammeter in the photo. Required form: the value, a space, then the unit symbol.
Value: 102.5 µA
